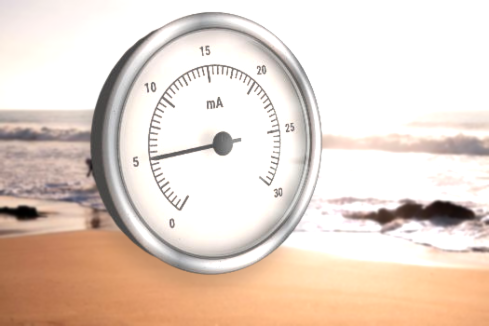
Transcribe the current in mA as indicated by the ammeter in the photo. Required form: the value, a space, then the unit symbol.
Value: 5 mA
